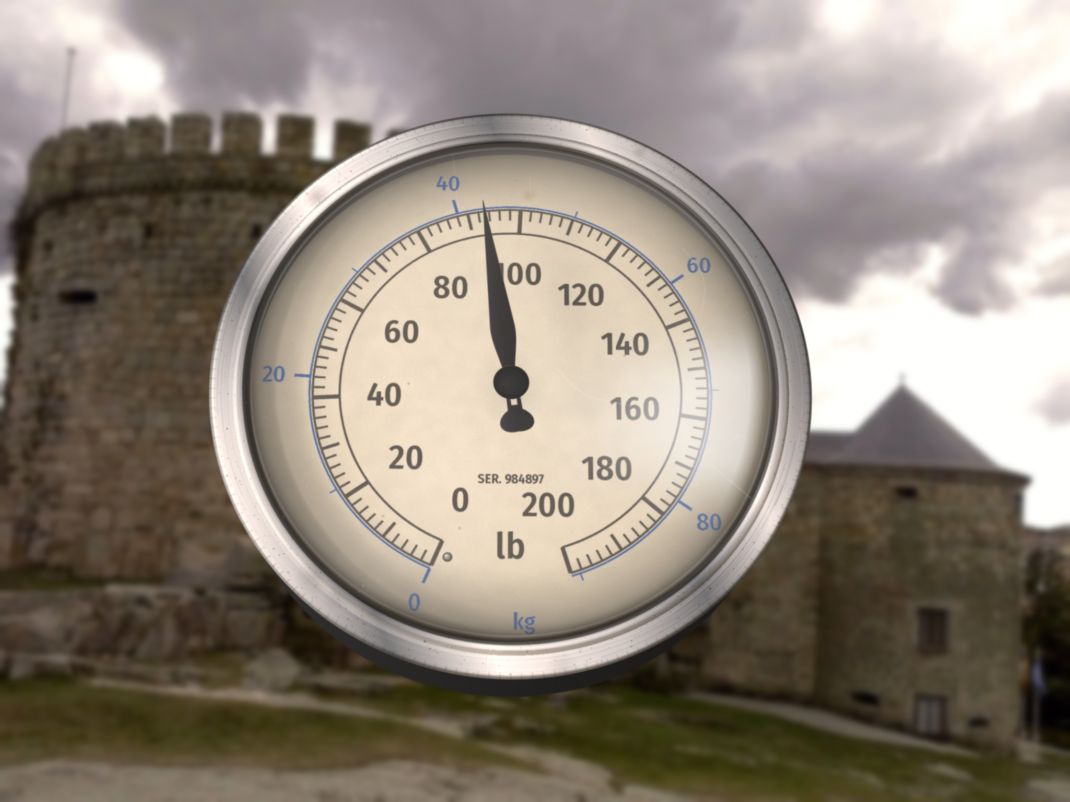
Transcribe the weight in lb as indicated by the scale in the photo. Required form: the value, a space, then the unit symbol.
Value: 93 lb
